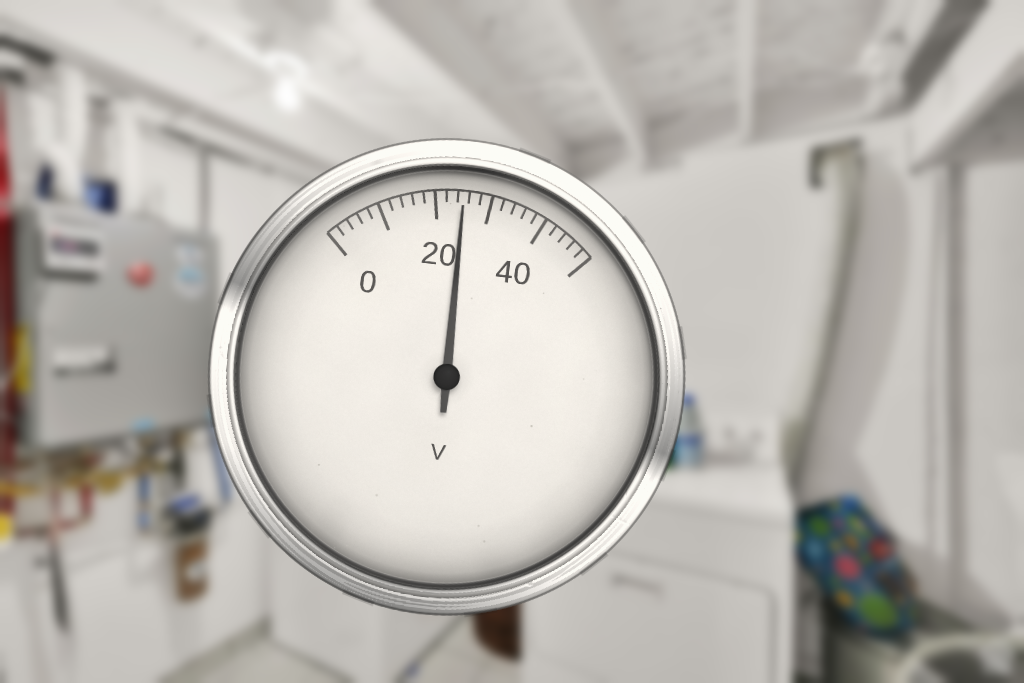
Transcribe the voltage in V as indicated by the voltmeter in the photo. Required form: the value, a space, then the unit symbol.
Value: 25 V
